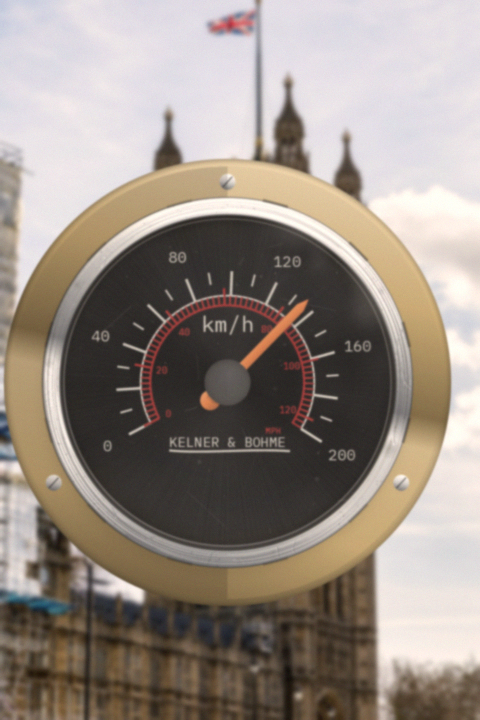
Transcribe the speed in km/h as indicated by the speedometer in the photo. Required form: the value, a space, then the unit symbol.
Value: 135 km/h
